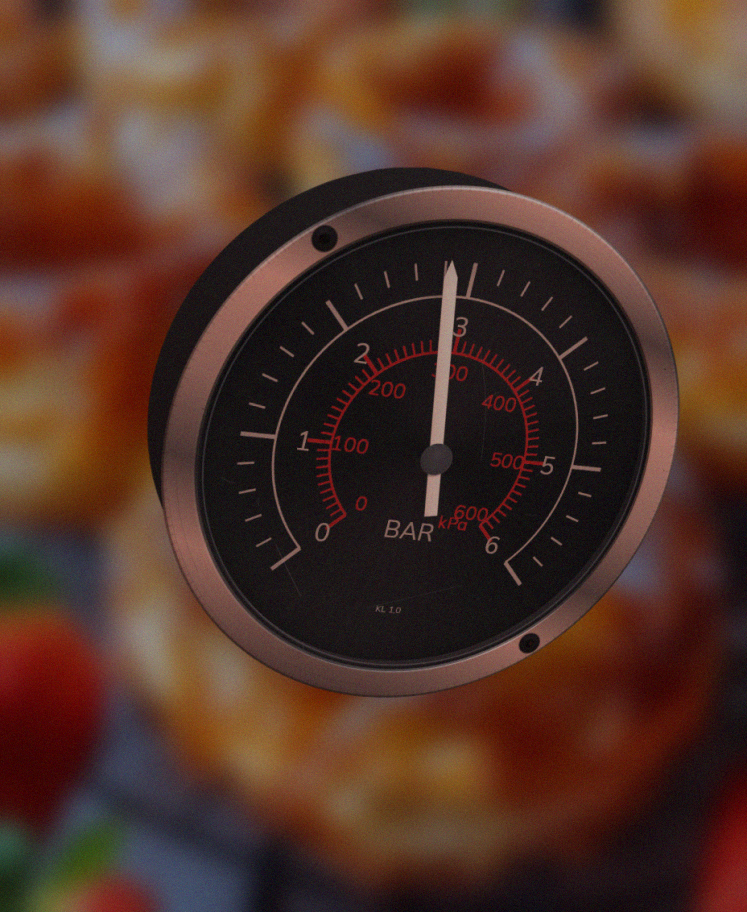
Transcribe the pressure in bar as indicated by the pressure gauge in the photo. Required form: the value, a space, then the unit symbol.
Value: 2.8 bar
